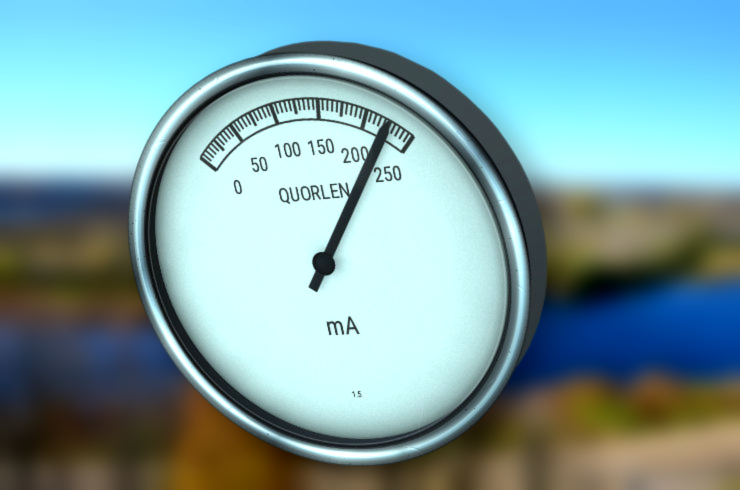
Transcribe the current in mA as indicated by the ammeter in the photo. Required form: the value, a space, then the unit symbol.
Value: 225 mA
